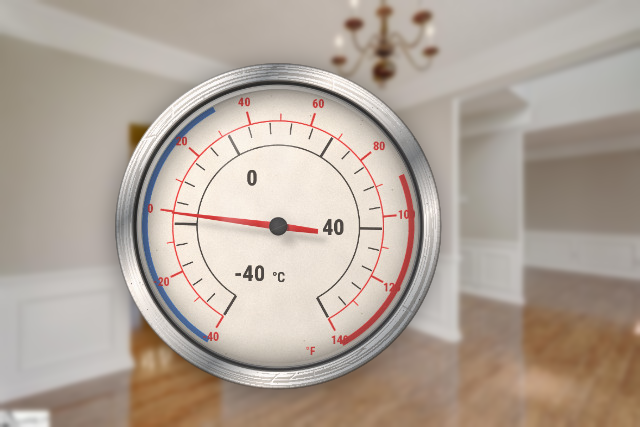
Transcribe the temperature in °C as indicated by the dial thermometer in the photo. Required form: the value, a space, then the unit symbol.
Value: -18 °C
